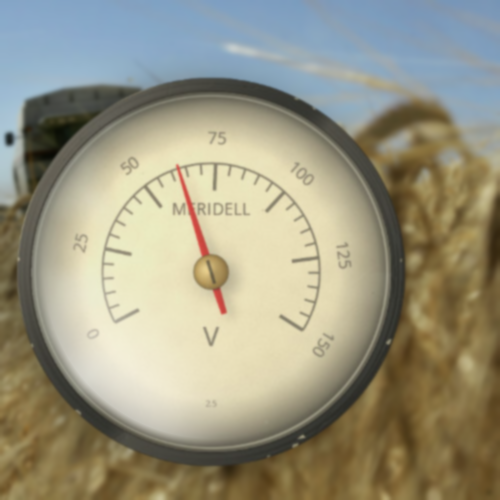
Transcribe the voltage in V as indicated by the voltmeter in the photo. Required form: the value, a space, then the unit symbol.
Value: 62.5 V
